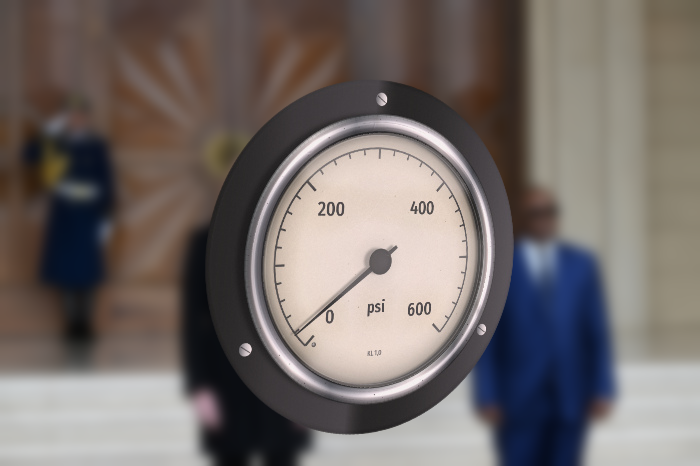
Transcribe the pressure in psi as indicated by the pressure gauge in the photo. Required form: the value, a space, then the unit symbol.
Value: 20 psi
